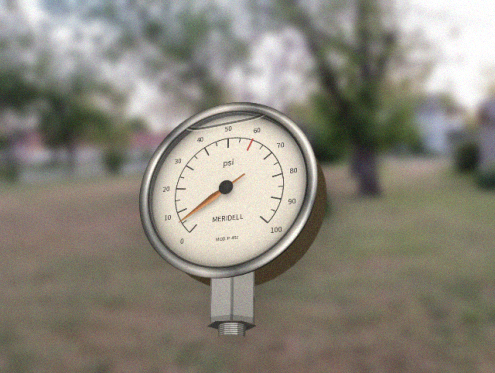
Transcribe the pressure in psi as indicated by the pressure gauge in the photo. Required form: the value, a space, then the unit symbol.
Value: 5 psi
